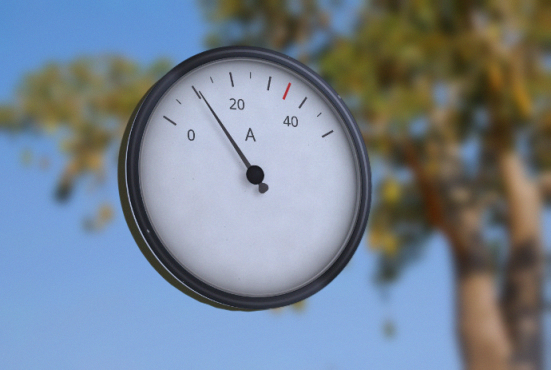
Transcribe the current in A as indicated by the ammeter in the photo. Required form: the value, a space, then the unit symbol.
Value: 10 A
